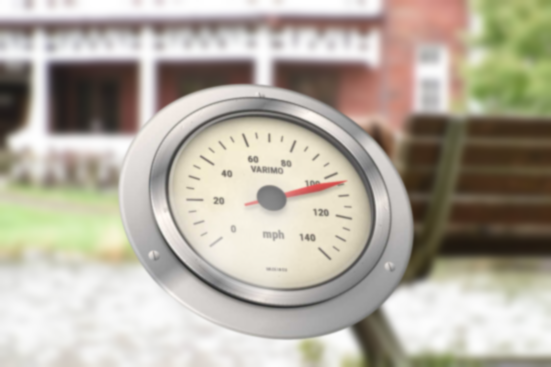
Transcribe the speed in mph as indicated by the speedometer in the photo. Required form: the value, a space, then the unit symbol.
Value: 105 mph
